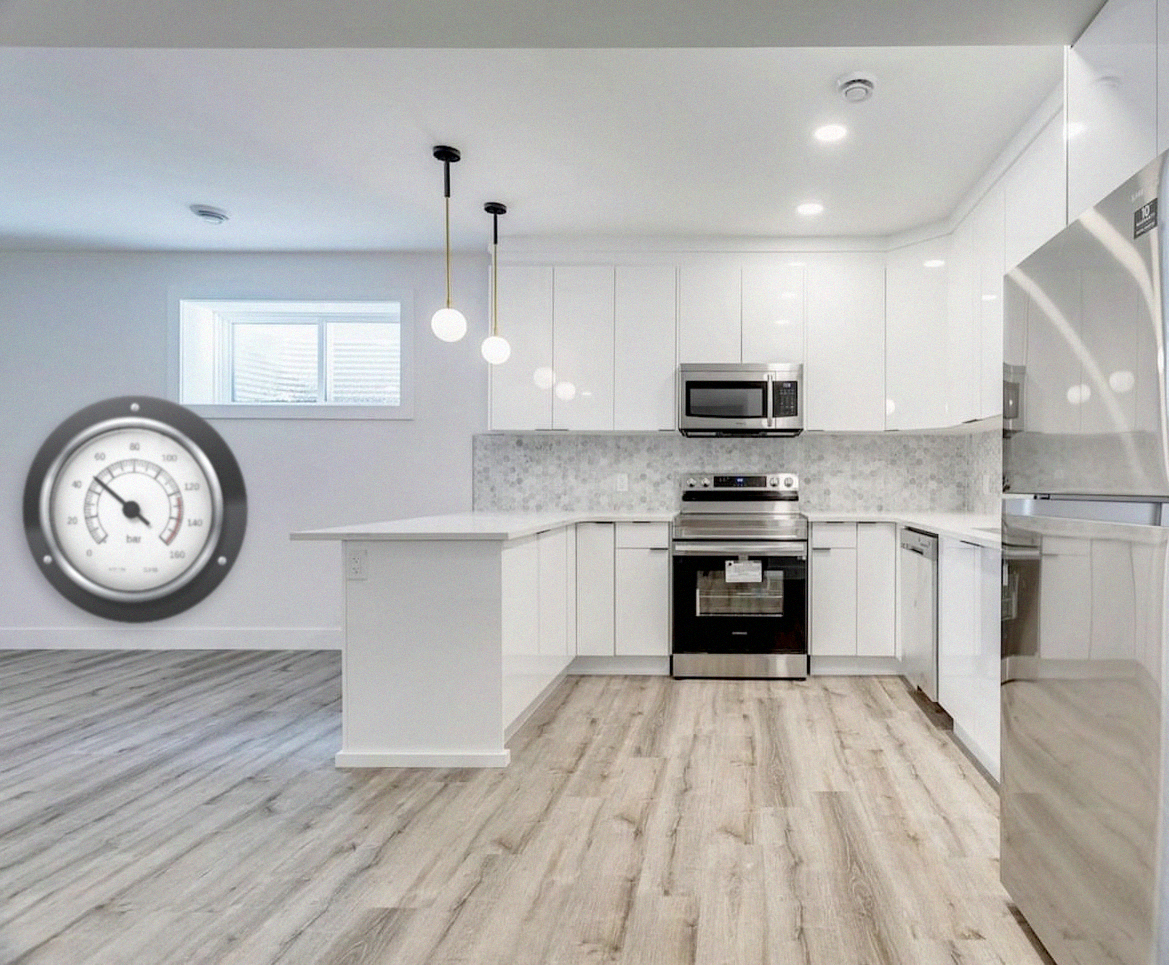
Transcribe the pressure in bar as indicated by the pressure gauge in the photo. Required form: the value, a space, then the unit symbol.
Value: 50 bar
